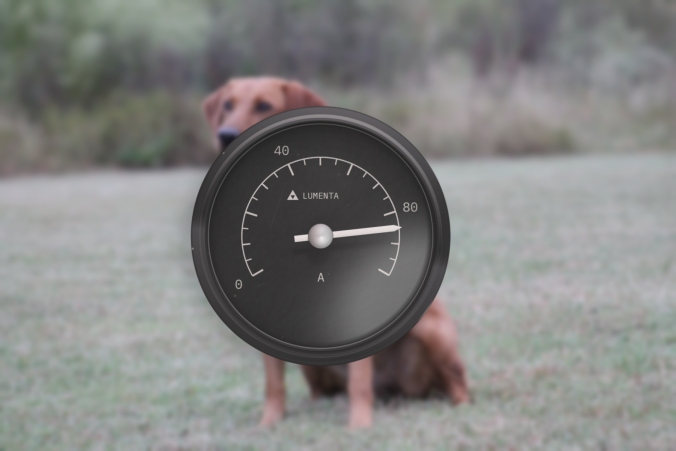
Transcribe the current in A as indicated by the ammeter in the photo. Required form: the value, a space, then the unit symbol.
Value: 85 A
